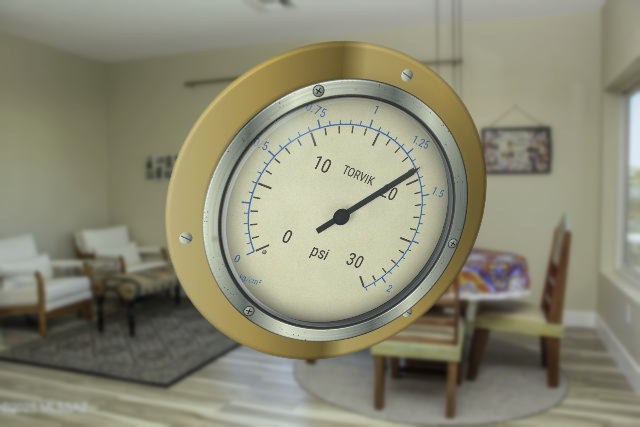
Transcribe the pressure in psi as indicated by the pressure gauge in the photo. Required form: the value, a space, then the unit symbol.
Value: 19 psi
